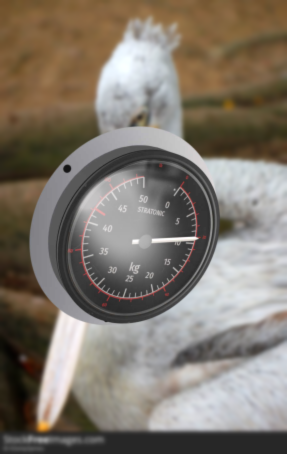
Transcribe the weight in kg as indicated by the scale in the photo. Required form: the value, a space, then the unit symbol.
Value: 9 kg
